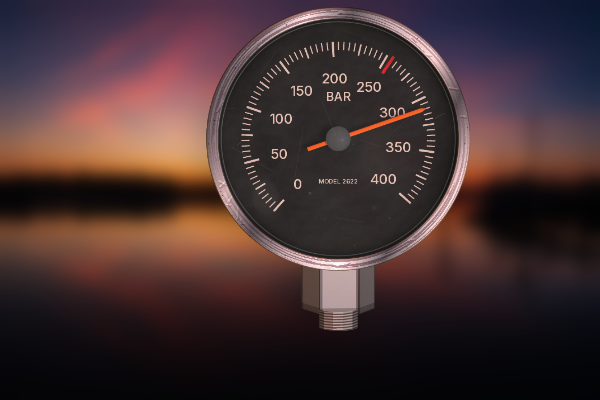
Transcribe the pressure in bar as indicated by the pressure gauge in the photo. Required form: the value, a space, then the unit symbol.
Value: 310 bar
